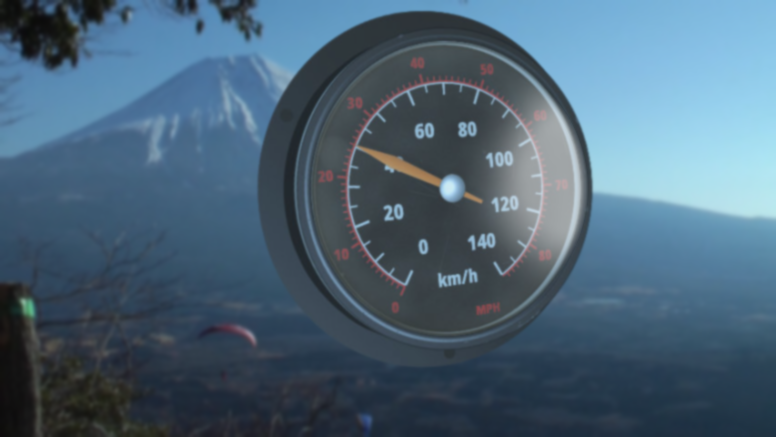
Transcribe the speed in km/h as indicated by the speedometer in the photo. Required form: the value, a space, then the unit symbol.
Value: 40 km/h
